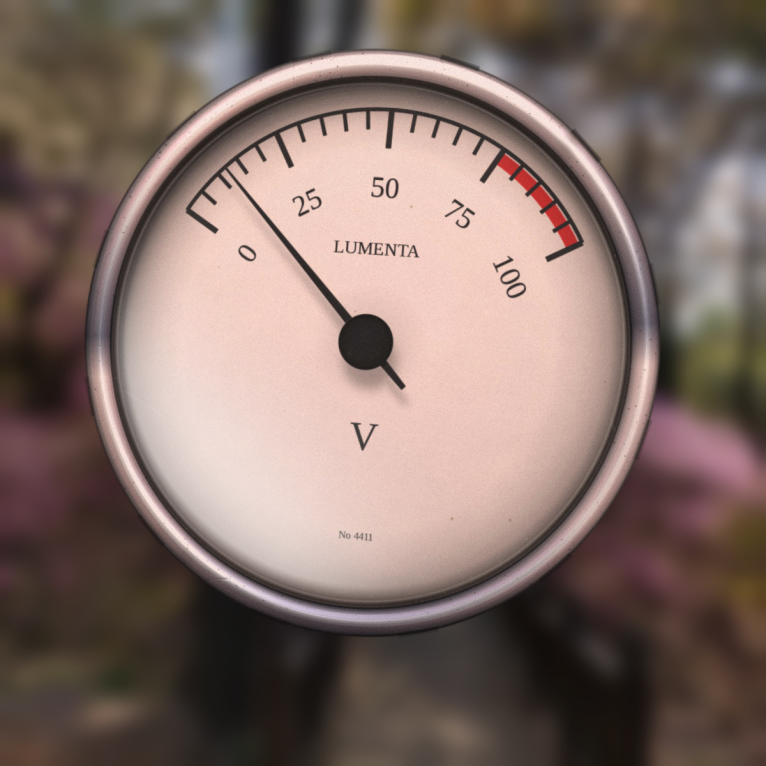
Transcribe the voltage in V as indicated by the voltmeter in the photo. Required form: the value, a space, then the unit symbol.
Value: 12.5 V
